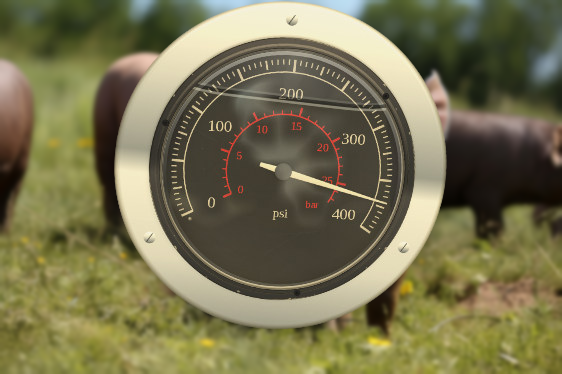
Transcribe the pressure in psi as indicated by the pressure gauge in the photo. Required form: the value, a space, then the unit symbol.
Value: 370 psi
